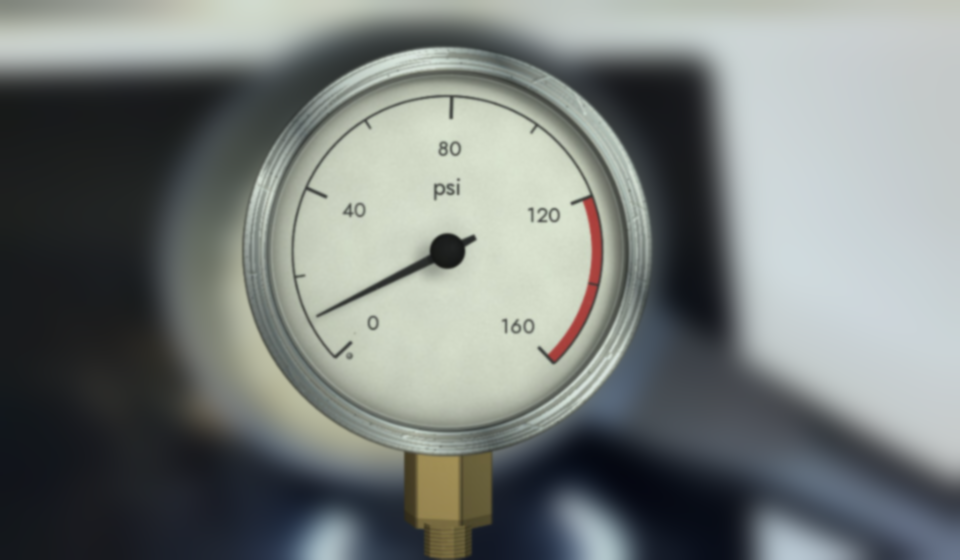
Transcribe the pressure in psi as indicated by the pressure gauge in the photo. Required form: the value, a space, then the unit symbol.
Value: 10 psi
